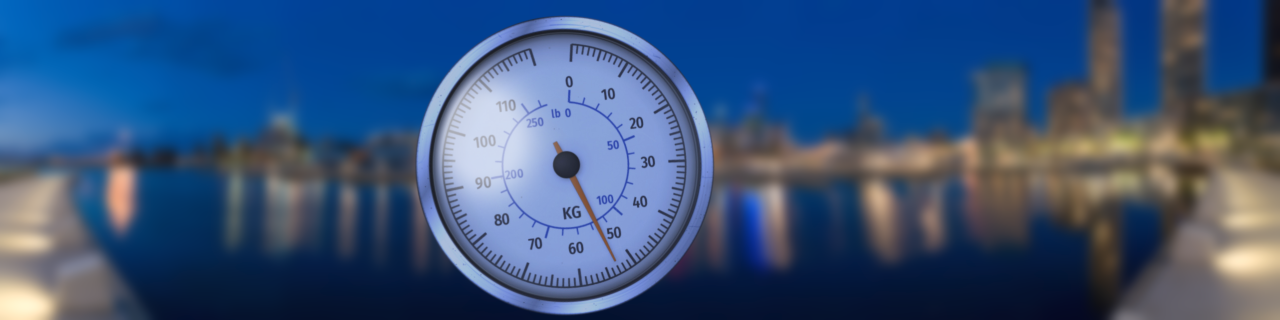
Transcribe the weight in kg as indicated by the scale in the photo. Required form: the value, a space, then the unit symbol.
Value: 53 kg
